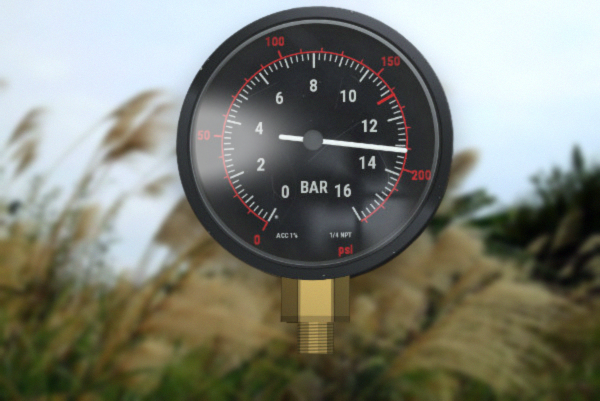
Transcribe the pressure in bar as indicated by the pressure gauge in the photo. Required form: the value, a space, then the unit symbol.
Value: 13.2 bar
